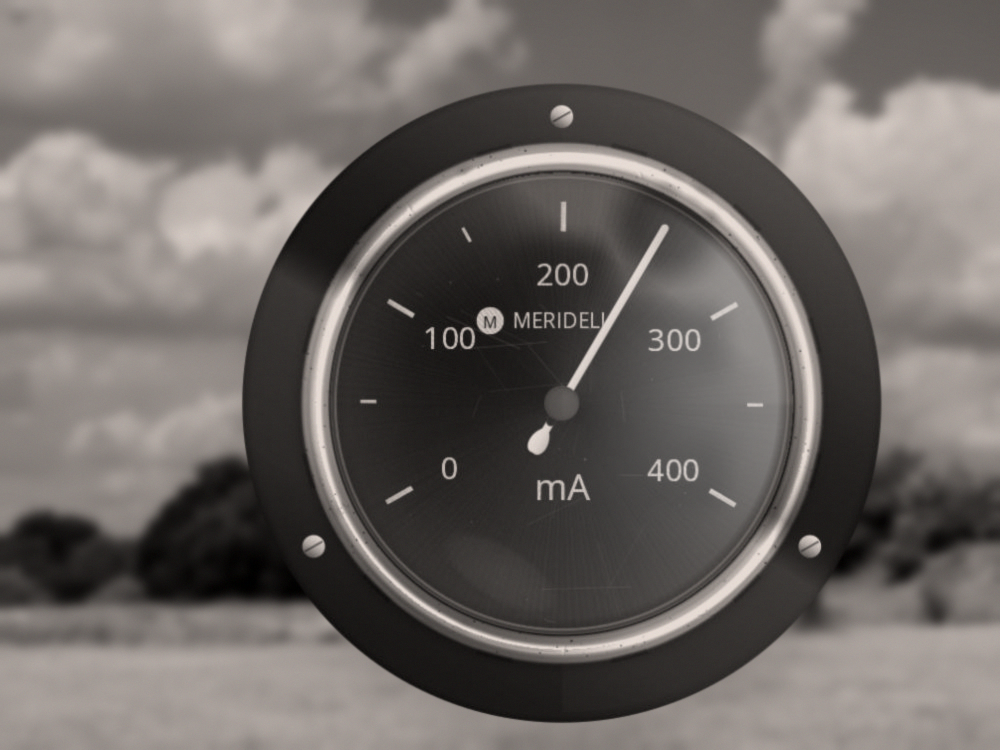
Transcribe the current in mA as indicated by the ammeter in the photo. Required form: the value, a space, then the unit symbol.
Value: 250 mA
